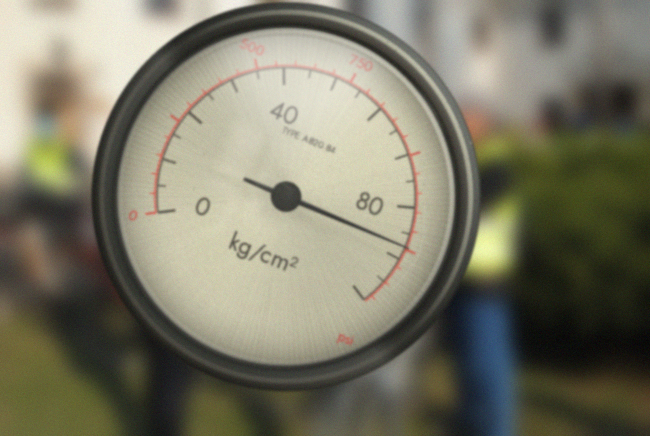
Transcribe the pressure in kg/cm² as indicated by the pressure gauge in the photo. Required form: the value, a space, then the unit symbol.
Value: 87.5 kg/cm²
